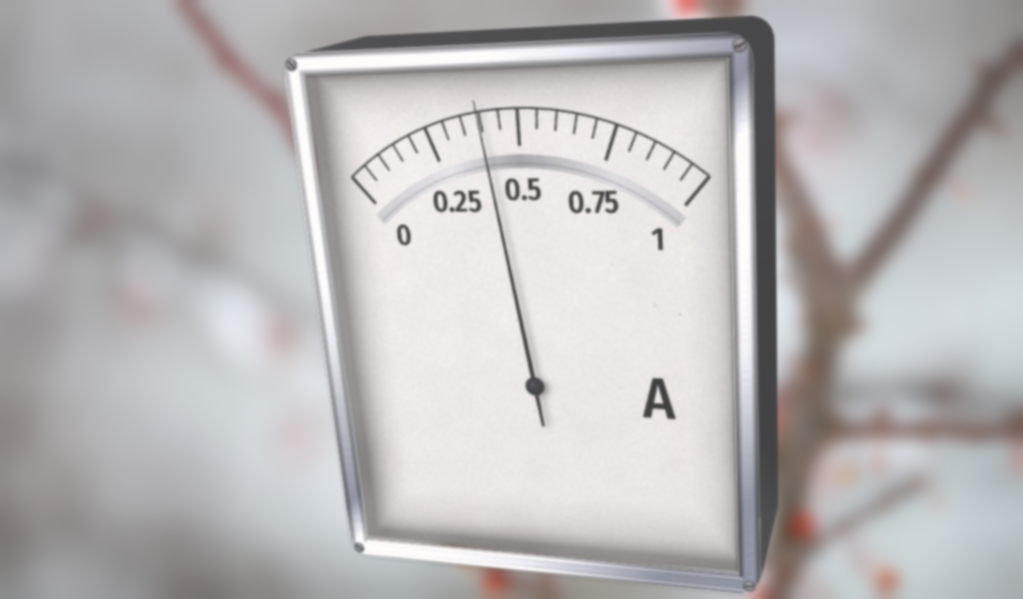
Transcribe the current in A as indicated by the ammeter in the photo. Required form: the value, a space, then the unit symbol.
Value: 0.4 A
